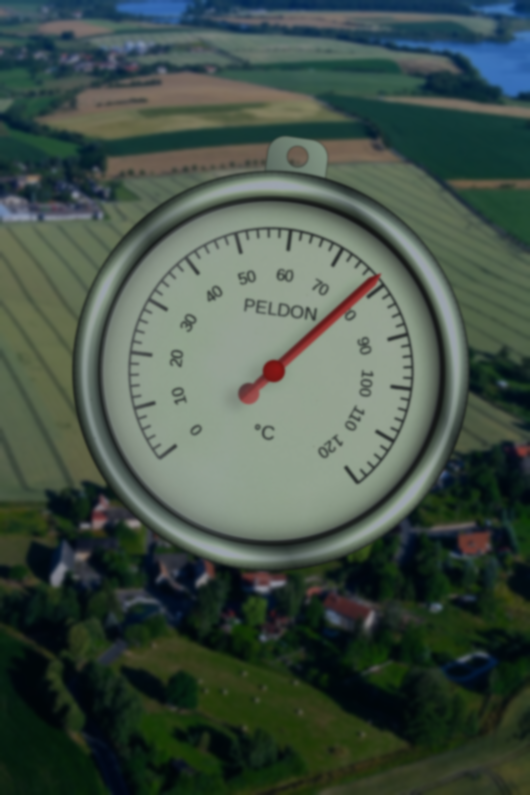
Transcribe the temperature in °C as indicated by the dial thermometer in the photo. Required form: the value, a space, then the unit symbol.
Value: 78 °C
